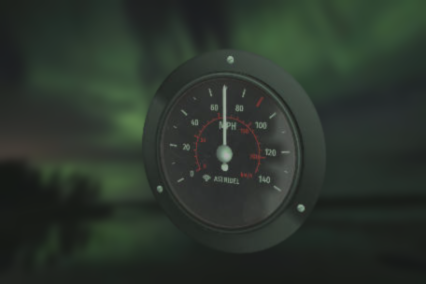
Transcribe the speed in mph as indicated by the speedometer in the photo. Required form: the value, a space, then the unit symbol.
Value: 70 mph
